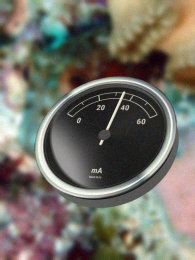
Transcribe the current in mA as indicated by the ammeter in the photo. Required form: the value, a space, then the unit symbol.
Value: 35 mA
